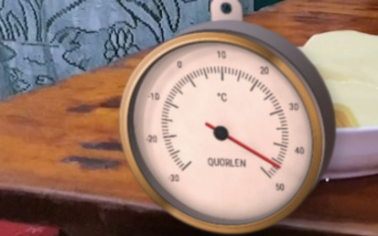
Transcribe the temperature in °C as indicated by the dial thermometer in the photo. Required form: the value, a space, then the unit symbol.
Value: 45 °C
